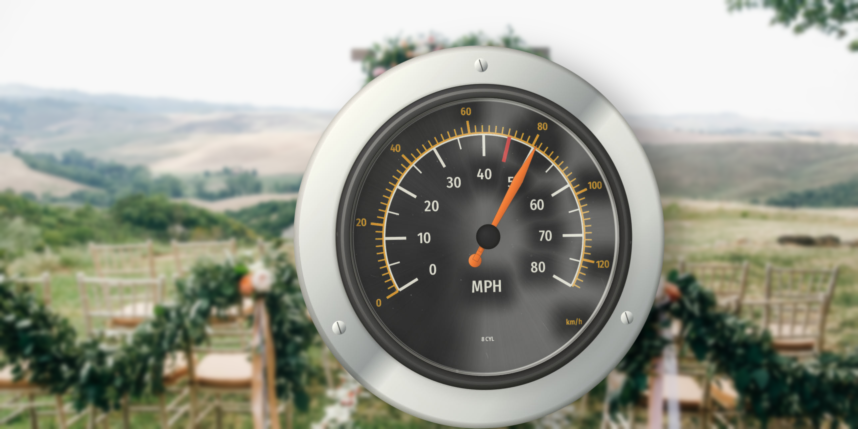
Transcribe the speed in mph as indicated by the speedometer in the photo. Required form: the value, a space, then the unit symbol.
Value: 50 mph
